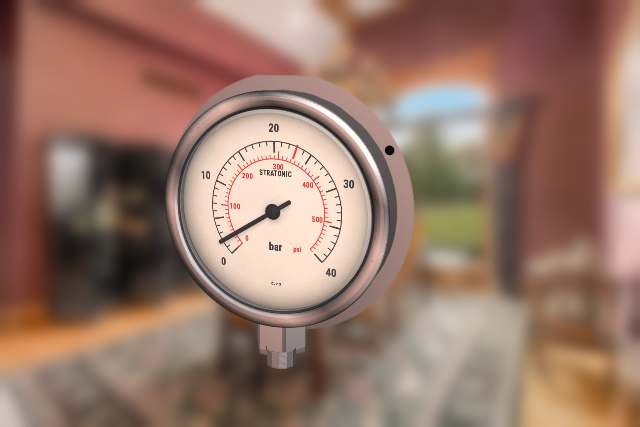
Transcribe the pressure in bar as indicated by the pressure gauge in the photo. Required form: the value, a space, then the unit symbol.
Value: 2 bar
